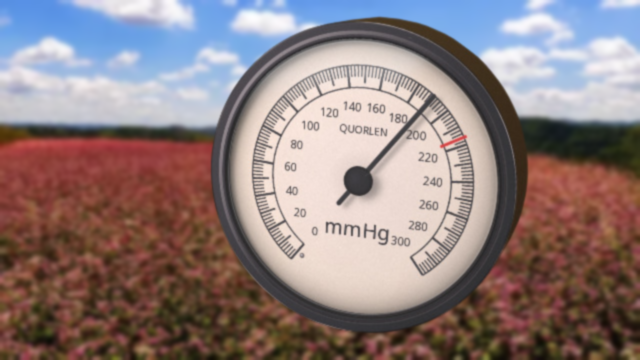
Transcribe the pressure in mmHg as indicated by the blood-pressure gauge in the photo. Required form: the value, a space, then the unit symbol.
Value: 190 mmHg
